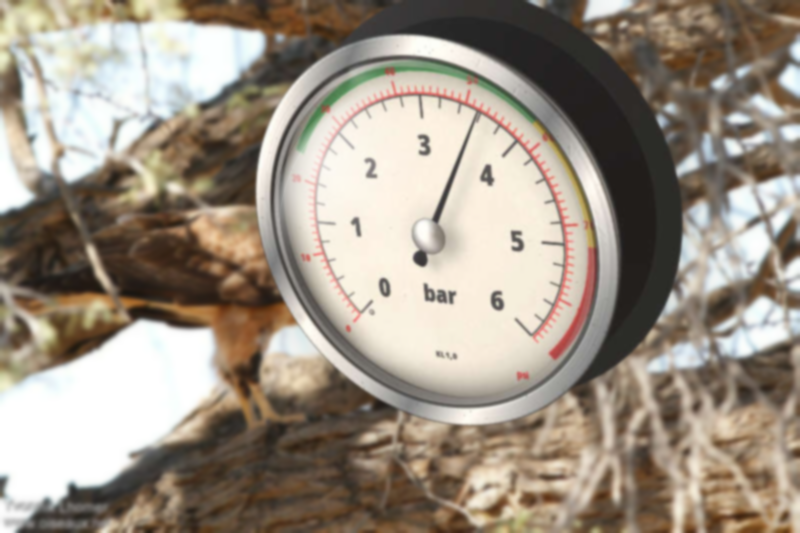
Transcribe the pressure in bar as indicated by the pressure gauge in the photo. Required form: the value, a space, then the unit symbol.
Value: 3.6 bar
